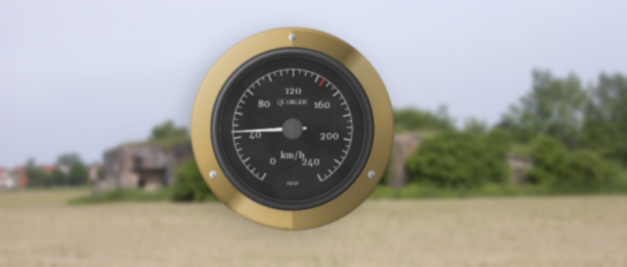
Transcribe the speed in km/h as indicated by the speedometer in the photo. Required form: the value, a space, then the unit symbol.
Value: 45 km/h
